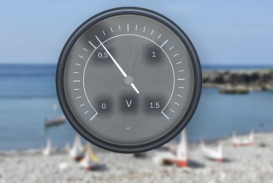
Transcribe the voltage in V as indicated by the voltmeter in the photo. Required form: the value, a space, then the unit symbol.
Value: 0.55 V
